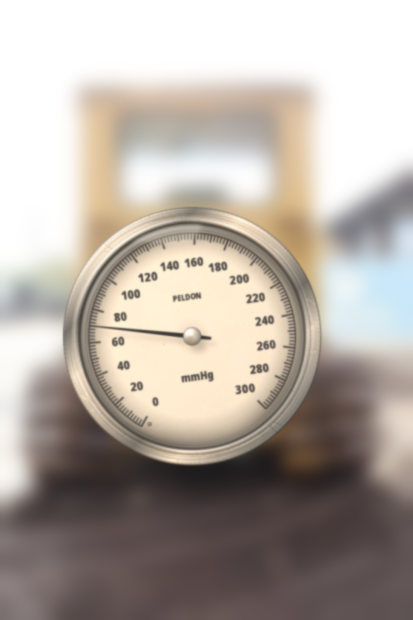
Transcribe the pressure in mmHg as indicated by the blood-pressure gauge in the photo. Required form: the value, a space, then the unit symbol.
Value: 70 mmHg
